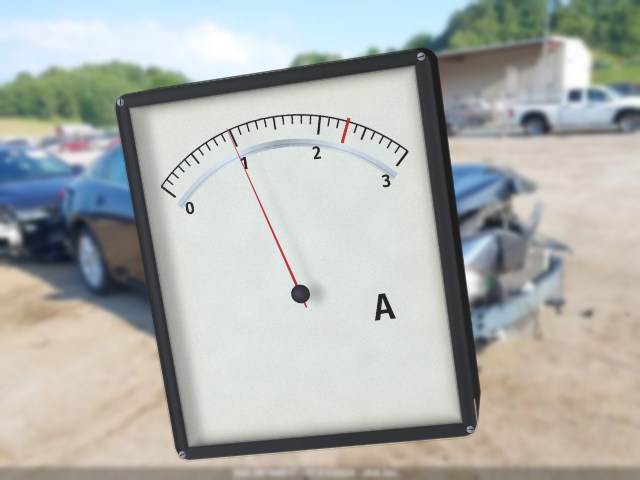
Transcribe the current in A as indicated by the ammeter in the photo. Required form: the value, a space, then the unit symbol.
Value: 1 A
